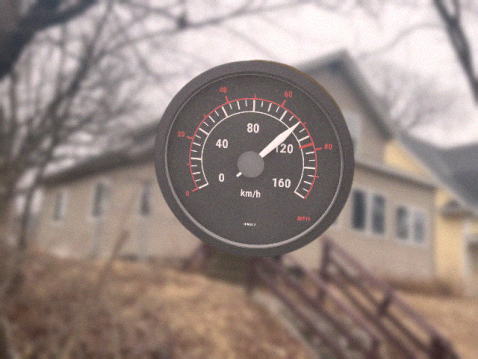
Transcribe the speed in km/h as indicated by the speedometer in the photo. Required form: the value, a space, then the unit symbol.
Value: 110 km/h
